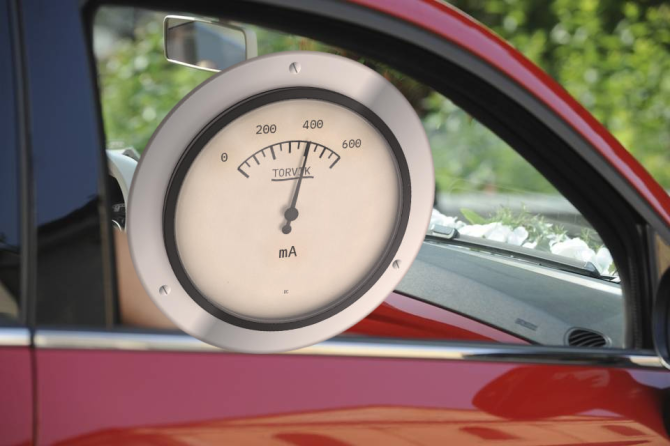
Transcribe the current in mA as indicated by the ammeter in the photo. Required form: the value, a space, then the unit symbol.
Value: 400 mA
